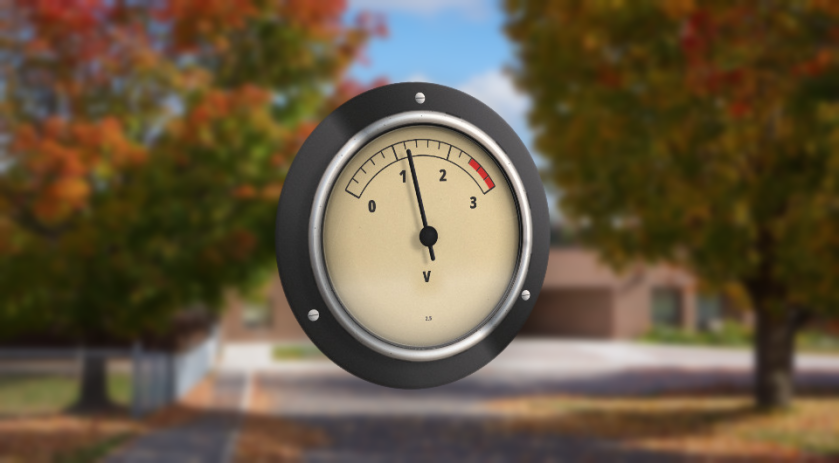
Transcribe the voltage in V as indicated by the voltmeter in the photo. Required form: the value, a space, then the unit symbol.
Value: 1.2 V
